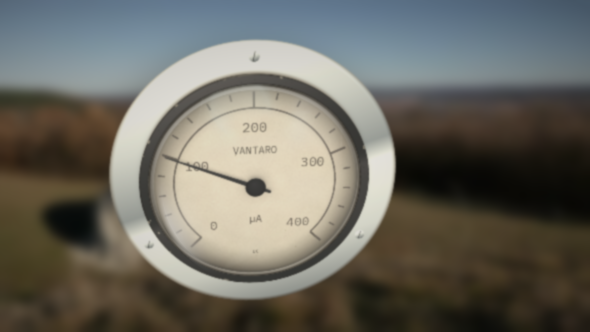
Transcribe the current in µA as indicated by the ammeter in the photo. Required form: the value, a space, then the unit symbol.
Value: 100 µA
